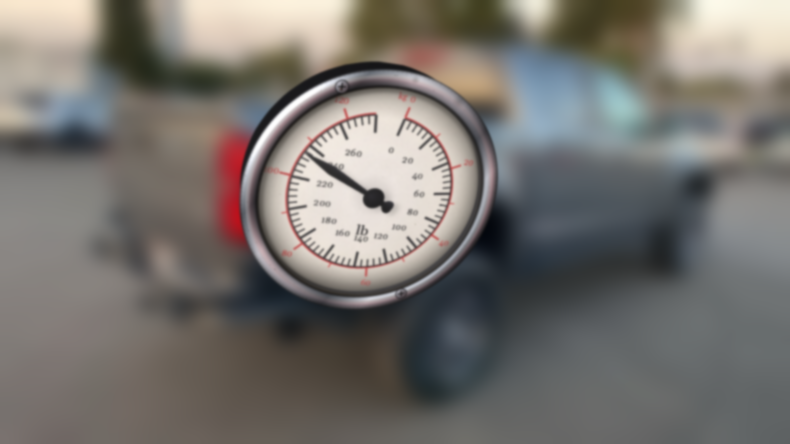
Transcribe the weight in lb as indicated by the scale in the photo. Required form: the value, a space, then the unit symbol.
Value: 236 lb
